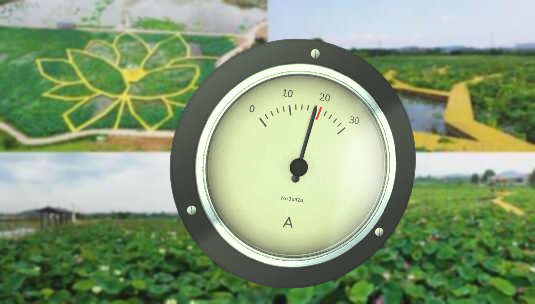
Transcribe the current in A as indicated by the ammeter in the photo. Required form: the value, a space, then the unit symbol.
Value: 18 A
